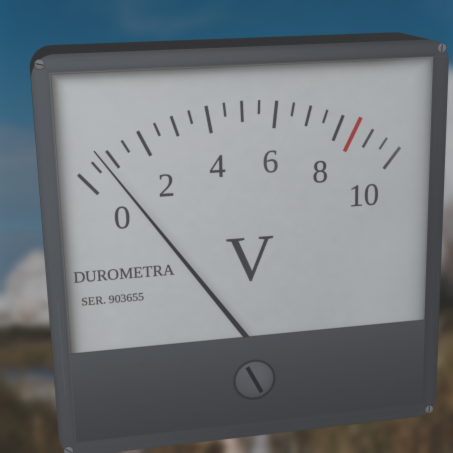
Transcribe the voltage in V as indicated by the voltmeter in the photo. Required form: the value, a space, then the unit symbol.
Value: 0.75 V
